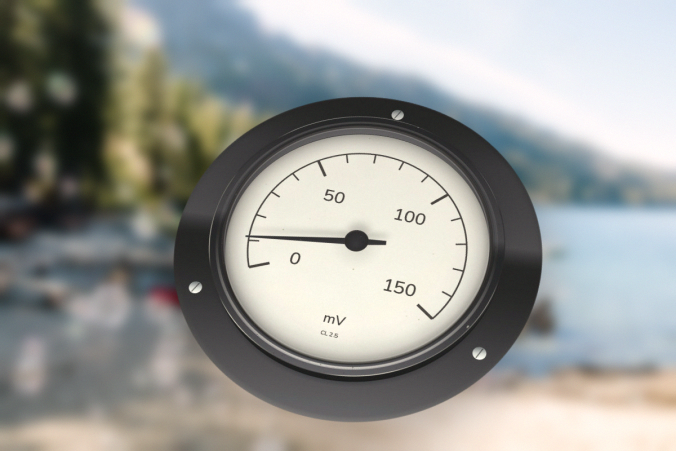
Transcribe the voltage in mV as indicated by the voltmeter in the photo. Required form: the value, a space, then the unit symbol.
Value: 10 mV
